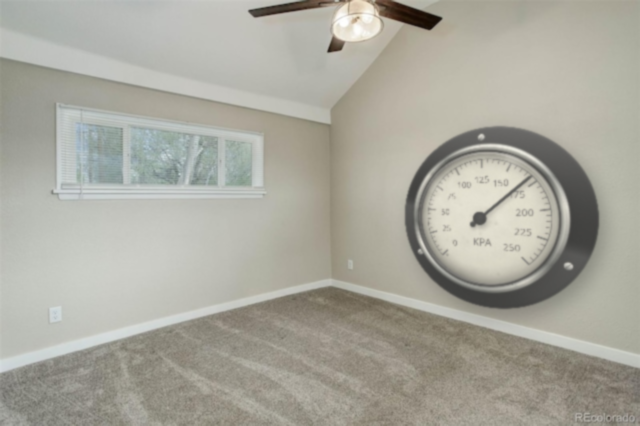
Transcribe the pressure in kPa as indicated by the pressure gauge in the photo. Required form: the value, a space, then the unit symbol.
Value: 170 kPa
